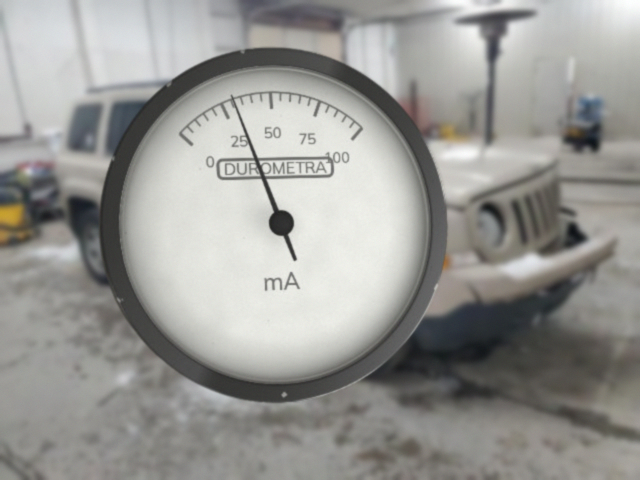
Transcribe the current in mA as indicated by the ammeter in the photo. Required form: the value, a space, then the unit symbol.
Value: 30 mA
